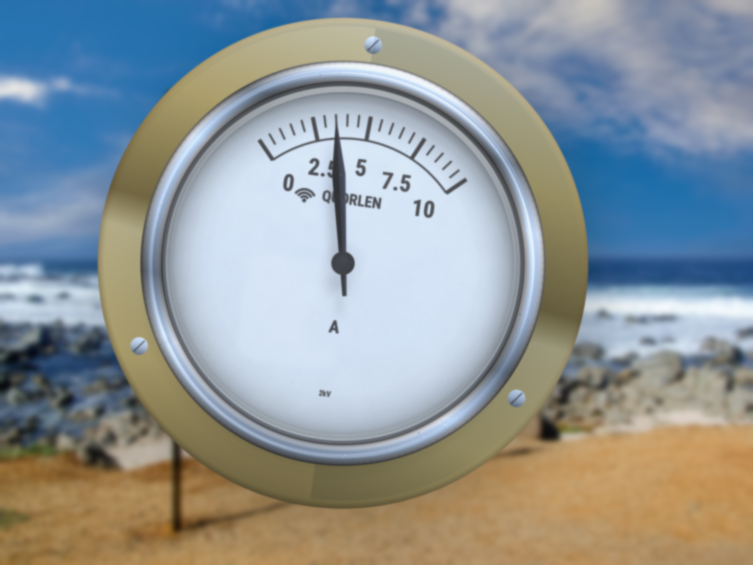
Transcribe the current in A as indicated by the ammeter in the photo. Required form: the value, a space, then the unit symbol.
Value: 3.5 A
